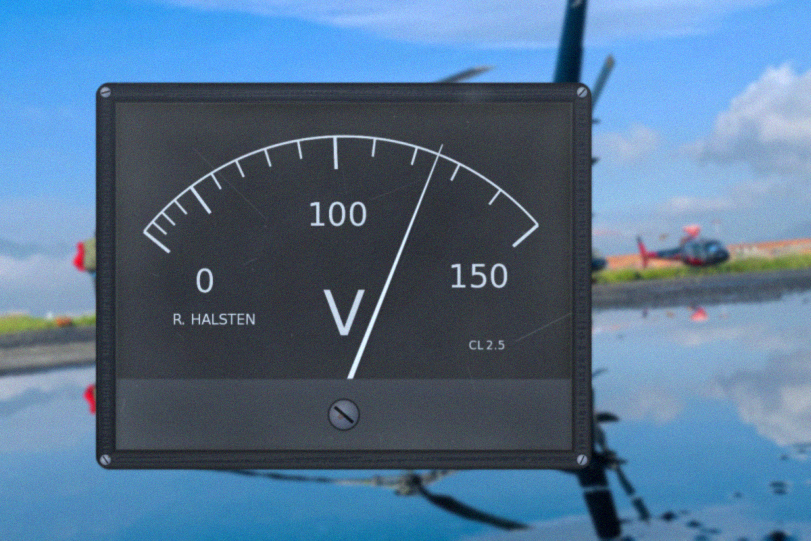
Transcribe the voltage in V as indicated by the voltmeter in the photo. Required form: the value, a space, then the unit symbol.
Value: 125 V
